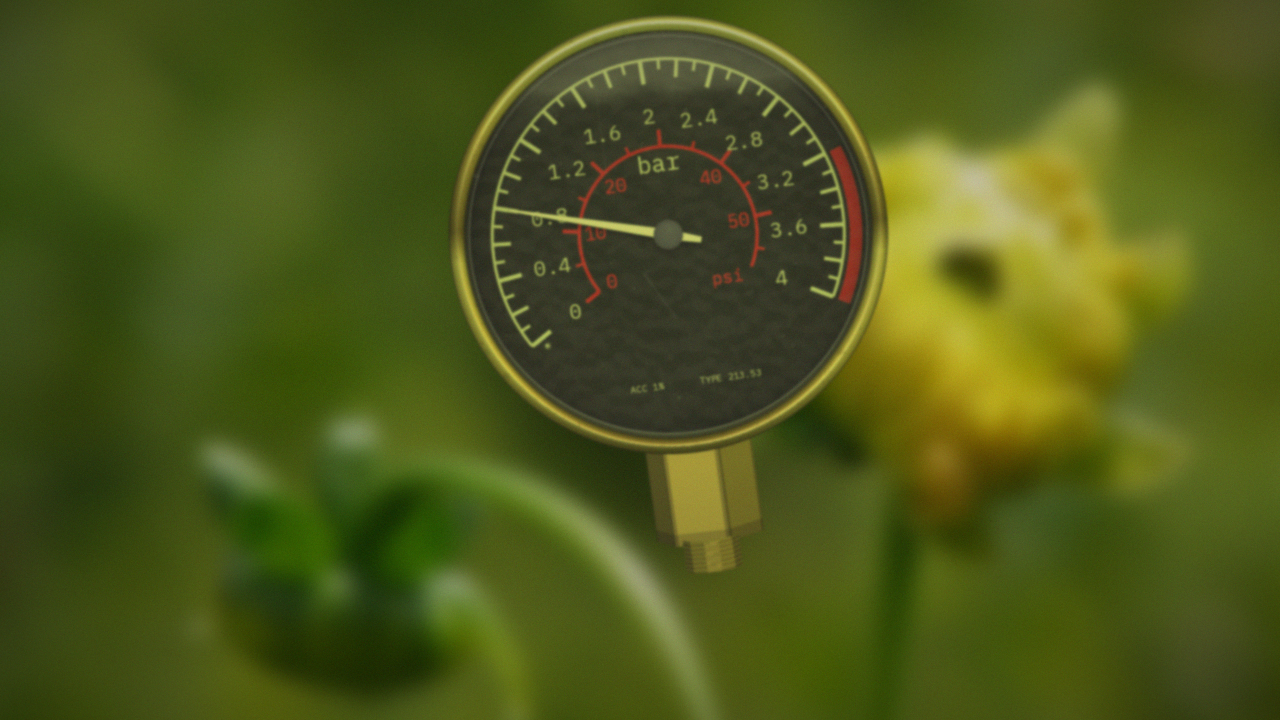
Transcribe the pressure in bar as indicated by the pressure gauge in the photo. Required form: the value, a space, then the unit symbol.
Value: 0.8 bar
